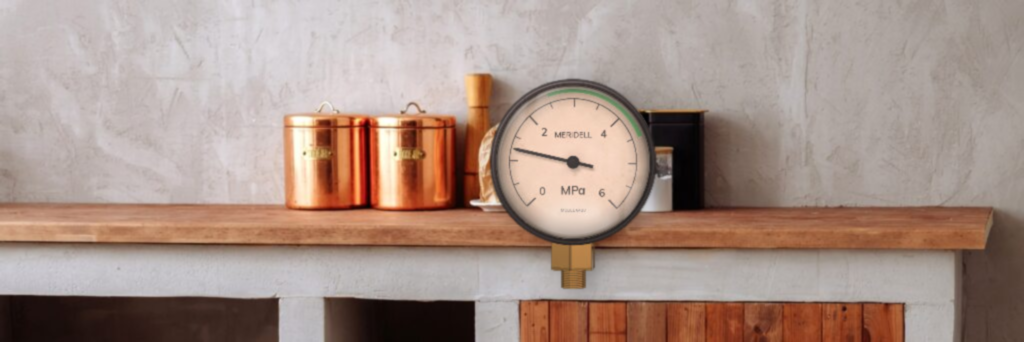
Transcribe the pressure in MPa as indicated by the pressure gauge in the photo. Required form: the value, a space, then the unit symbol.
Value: 1.25 MPa
